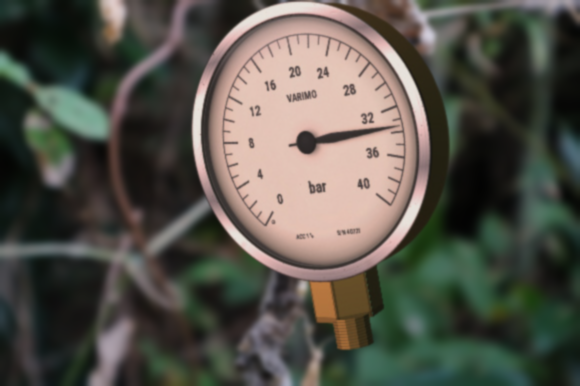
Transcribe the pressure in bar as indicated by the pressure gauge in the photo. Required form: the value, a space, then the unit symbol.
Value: 33.5 bar
